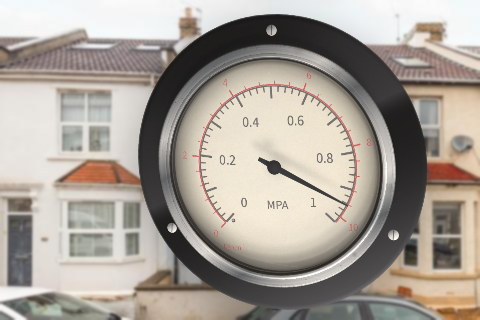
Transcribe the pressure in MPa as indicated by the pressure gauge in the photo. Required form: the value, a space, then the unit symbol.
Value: 0.94 MPa
